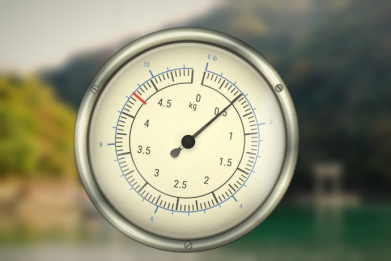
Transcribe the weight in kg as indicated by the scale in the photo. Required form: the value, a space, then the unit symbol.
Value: 0.5 kg
